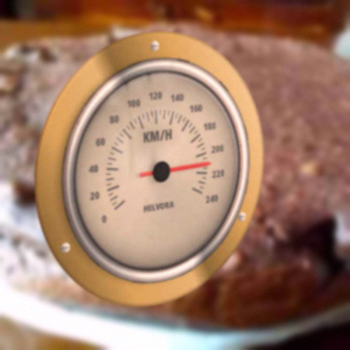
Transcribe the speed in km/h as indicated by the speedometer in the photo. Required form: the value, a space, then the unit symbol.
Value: 210 km/h
